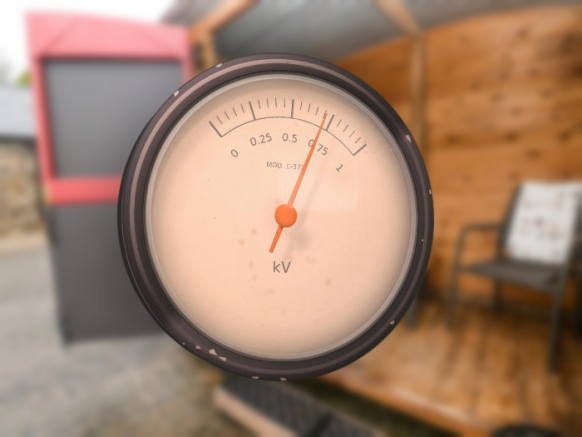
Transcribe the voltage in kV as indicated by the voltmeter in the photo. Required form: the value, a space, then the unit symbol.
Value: 0.7 kV
